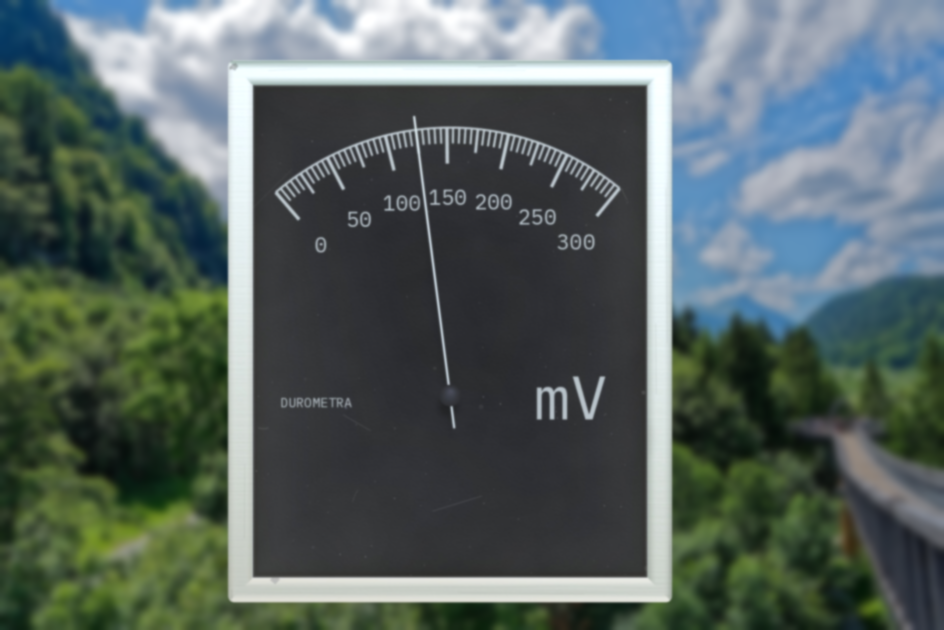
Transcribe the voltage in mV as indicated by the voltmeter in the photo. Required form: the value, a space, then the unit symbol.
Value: 125 mV
